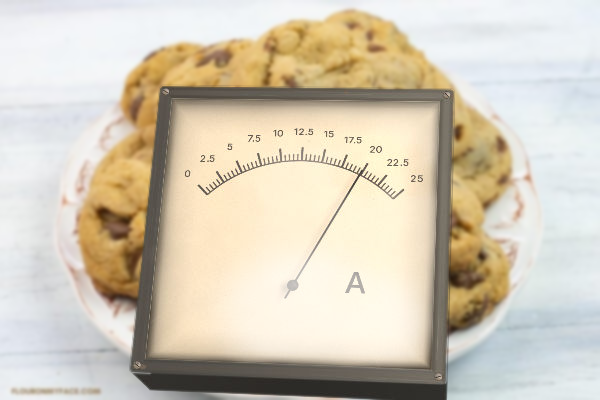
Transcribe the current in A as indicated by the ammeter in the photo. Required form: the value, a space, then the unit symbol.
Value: 20 A
